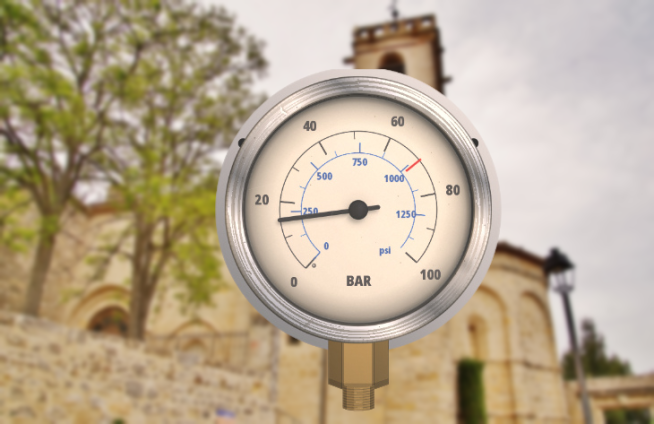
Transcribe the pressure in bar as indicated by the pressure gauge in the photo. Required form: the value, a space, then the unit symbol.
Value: 15 bar
